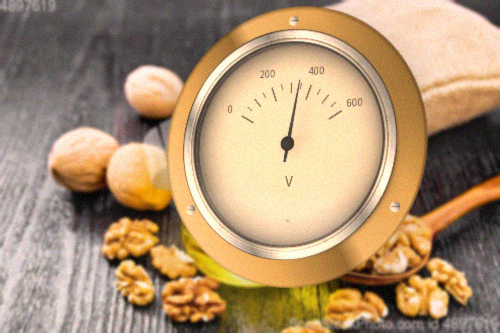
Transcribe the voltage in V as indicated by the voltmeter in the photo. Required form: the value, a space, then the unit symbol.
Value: 350 V
